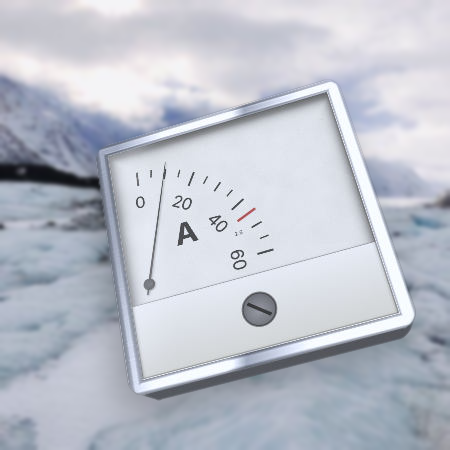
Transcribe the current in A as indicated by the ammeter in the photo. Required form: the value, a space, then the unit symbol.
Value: 10 A
